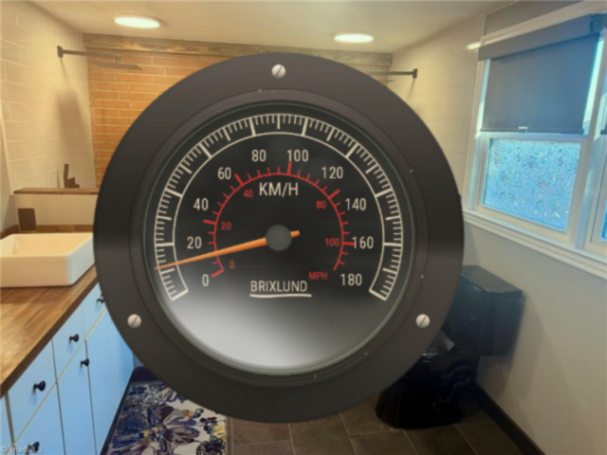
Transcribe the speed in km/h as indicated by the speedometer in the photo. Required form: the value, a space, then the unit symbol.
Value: 12 km/h
